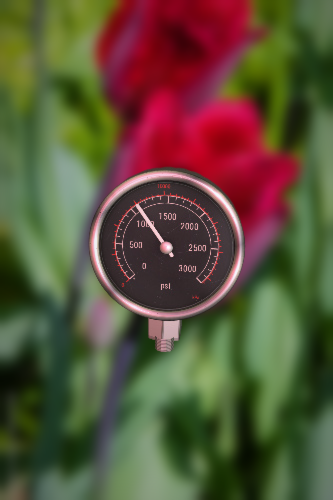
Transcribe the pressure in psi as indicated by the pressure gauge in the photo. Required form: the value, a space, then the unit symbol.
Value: 1100 psi
